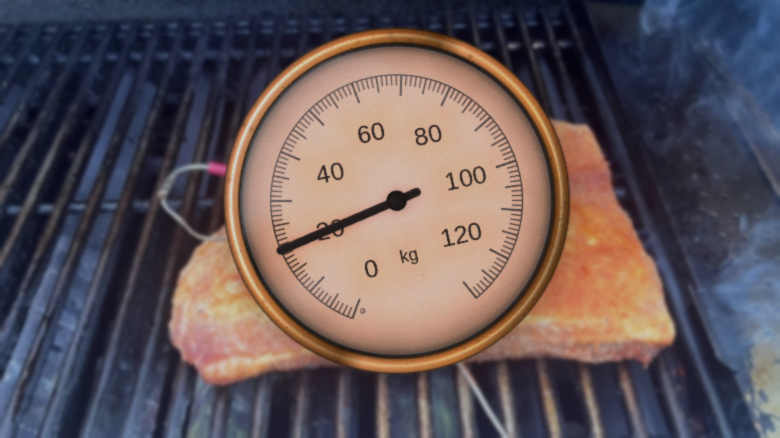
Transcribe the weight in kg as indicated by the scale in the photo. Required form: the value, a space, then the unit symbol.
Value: 20 kg
